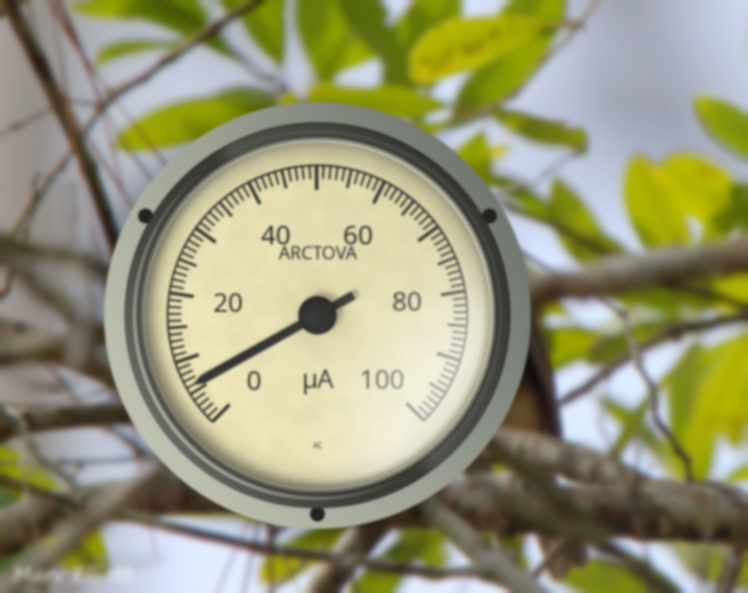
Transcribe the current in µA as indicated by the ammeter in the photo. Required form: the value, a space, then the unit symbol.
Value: 6 µA
